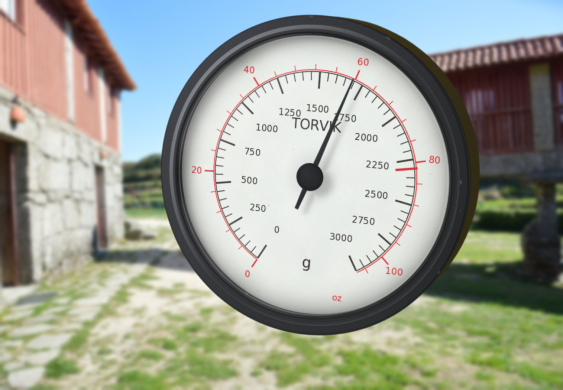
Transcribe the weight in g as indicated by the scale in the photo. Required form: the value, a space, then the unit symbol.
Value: 1700 g
